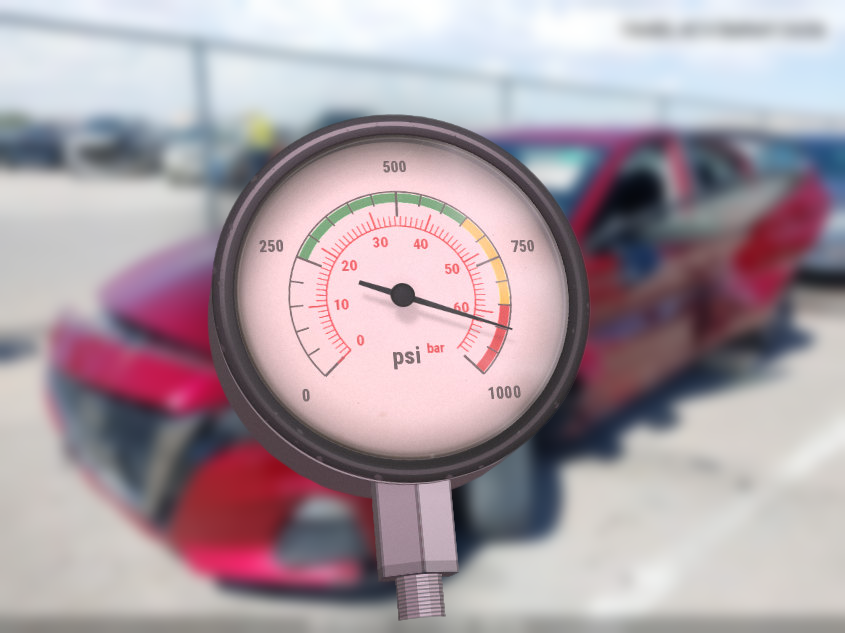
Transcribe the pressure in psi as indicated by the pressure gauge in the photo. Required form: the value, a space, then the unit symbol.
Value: 900 psi
